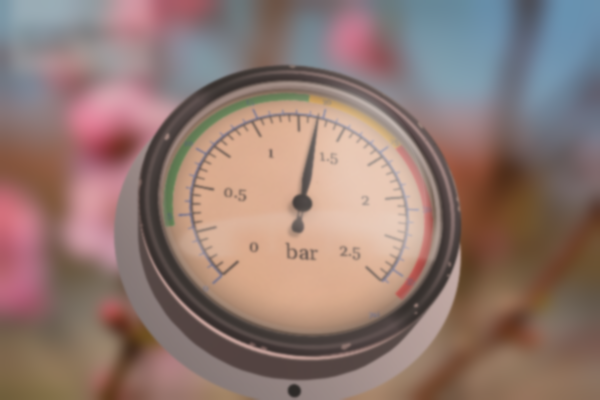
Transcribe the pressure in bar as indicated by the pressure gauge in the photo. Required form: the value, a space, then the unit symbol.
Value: 1.35 bar
